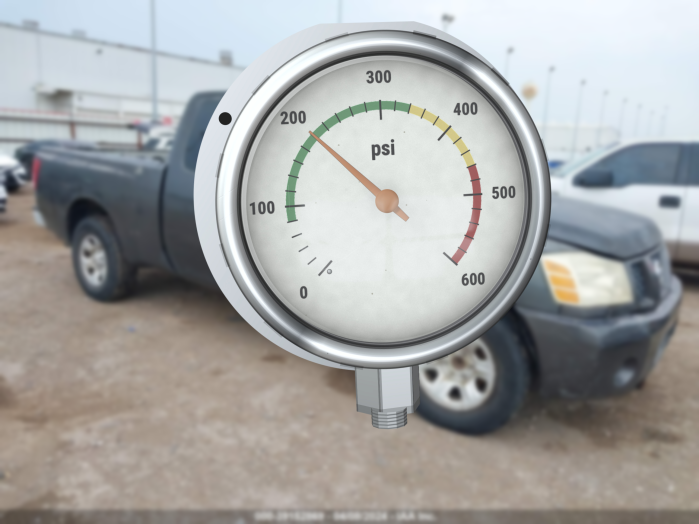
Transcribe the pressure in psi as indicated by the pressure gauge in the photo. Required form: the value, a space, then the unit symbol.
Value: 200 psi
